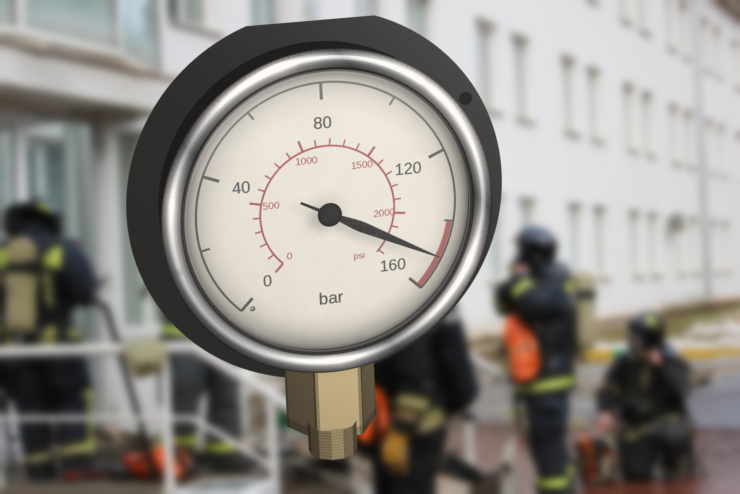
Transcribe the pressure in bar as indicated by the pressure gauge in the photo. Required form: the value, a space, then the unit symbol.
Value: 150 bar
